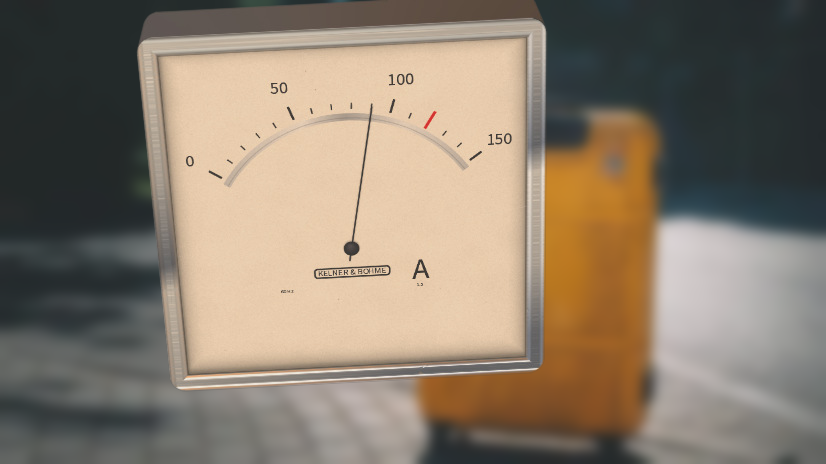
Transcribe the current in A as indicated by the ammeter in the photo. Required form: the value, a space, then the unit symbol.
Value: 90 A
